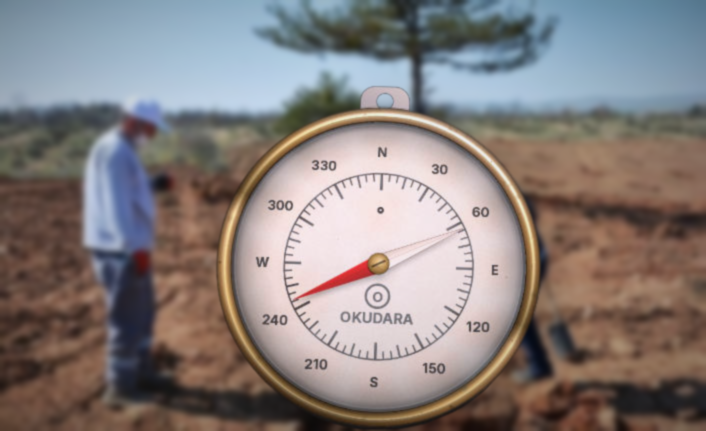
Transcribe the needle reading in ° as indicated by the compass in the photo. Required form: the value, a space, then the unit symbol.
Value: 245 °
